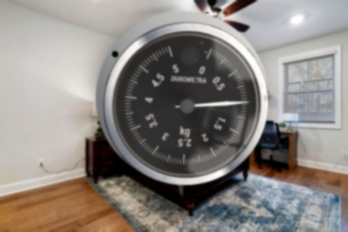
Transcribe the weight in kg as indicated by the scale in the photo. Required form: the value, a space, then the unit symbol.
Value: 1 kg
